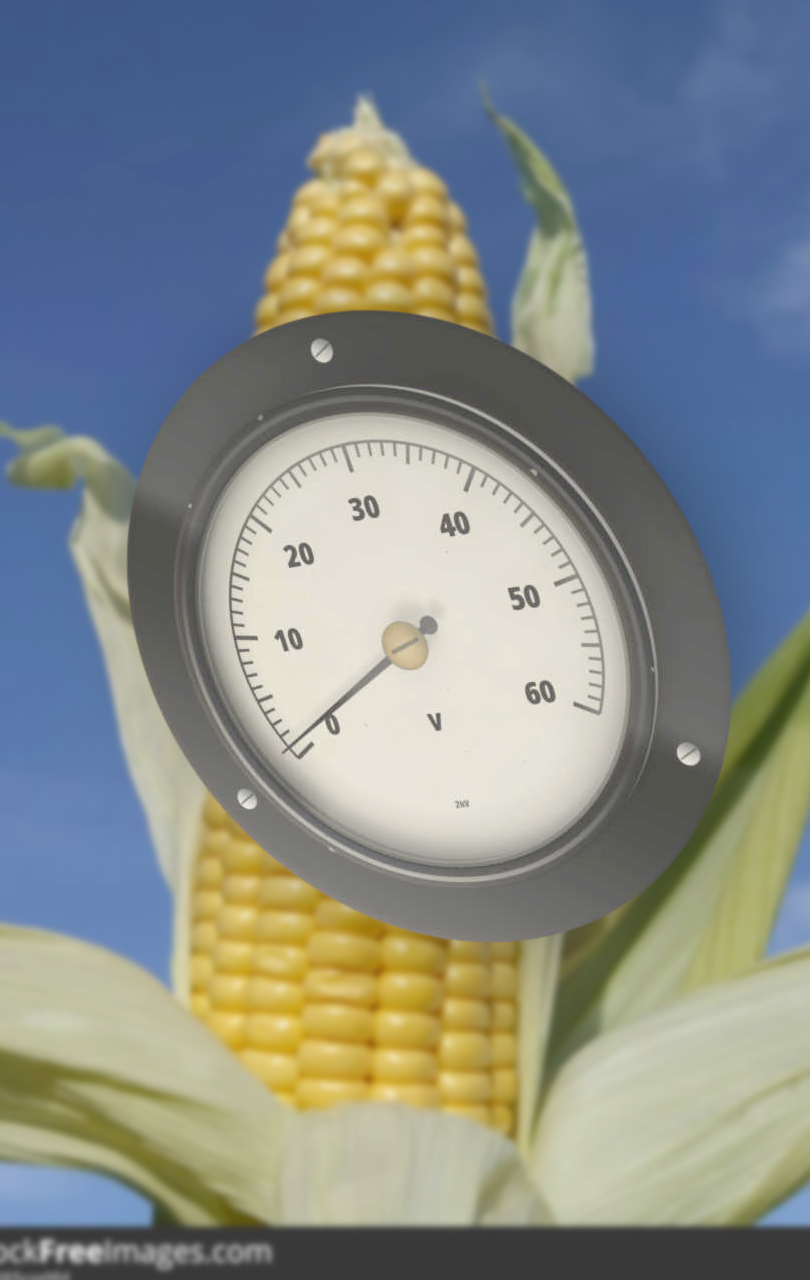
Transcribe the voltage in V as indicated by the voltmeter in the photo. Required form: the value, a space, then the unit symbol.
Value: 1 V
